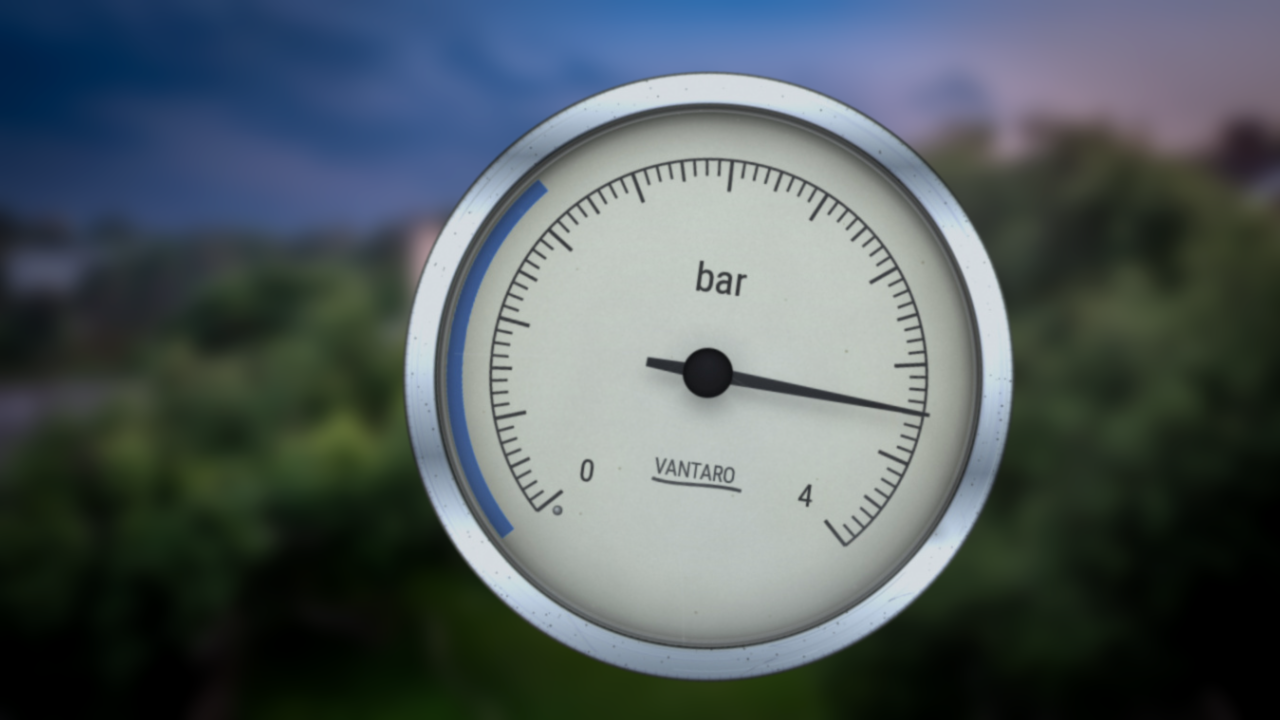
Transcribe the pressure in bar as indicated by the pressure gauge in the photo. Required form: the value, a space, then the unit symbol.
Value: 3.4 bar
